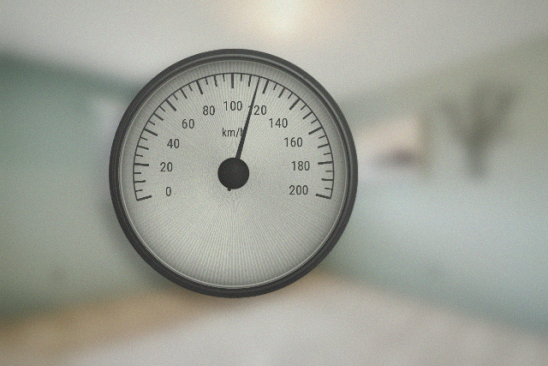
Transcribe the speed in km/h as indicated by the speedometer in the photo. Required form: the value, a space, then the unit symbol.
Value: 115 km/h
